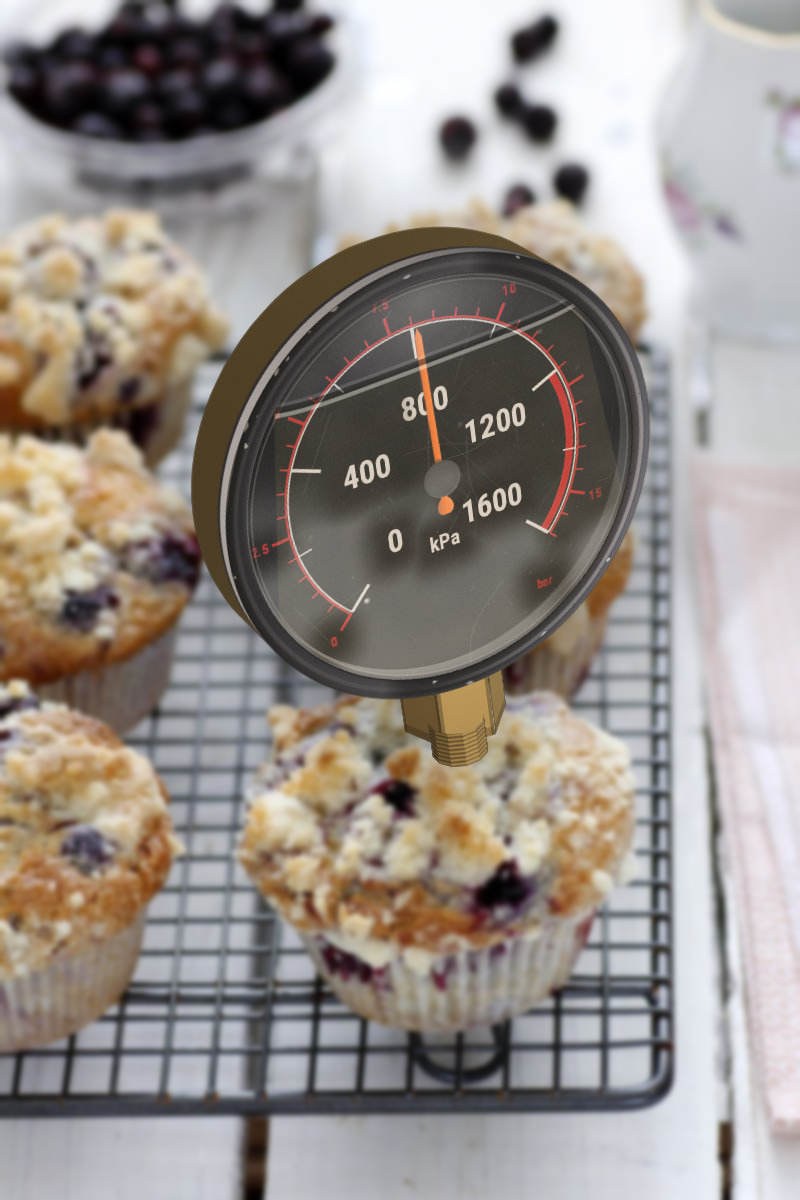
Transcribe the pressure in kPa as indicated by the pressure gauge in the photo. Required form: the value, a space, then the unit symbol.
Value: 800 kPa
